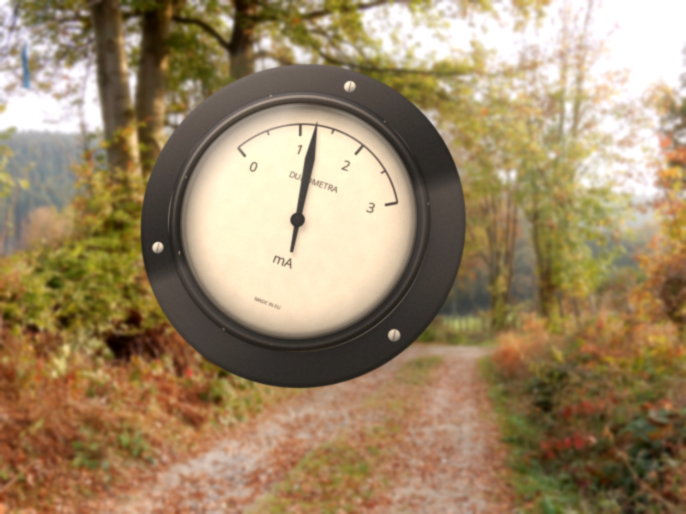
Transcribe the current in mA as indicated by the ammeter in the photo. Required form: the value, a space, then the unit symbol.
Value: 1.25 mA
